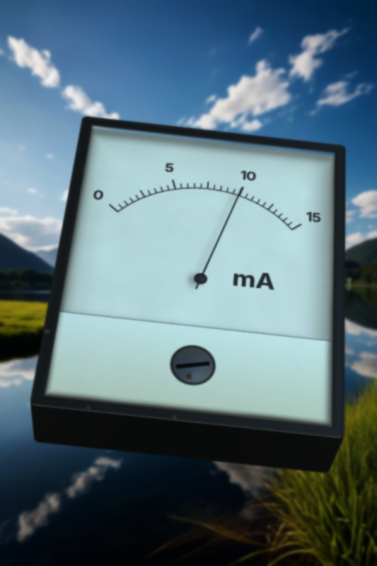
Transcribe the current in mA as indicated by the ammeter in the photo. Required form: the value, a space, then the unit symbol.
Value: 10 mA
